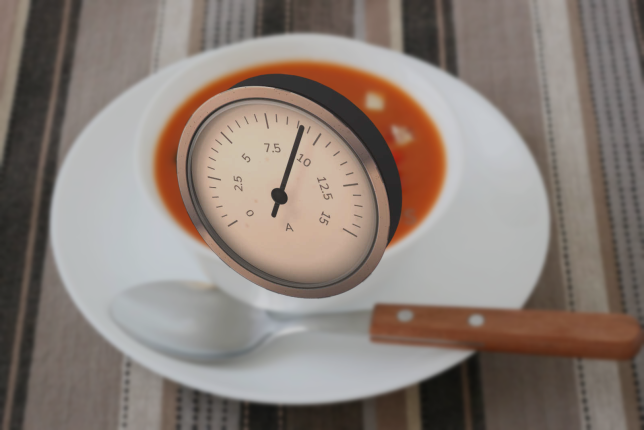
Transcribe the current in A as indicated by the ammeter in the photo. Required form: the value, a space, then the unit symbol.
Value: 9.25 A
